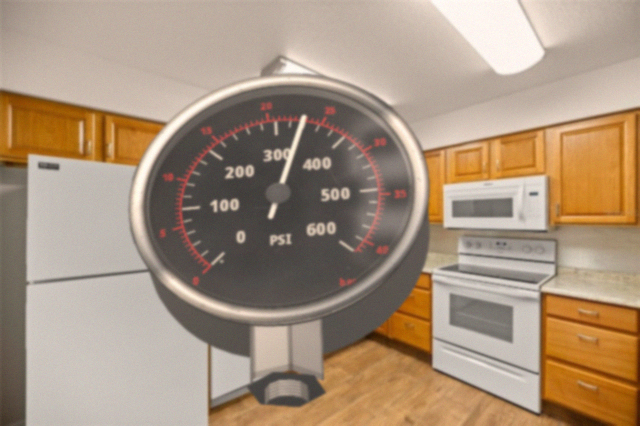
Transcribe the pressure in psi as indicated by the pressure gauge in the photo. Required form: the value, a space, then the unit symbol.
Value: 340 psi
